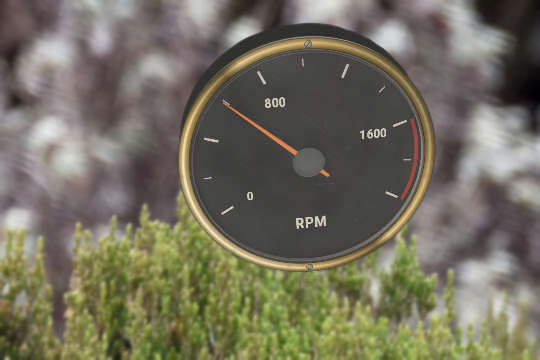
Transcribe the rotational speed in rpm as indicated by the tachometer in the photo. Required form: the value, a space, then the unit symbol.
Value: 600 rpm
